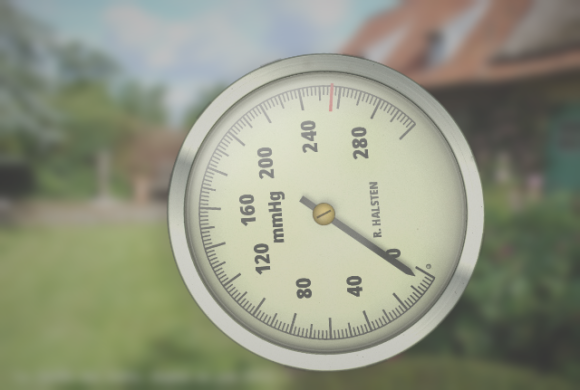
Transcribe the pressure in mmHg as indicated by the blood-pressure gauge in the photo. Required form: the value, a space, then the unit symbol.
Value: 4 mmHg
